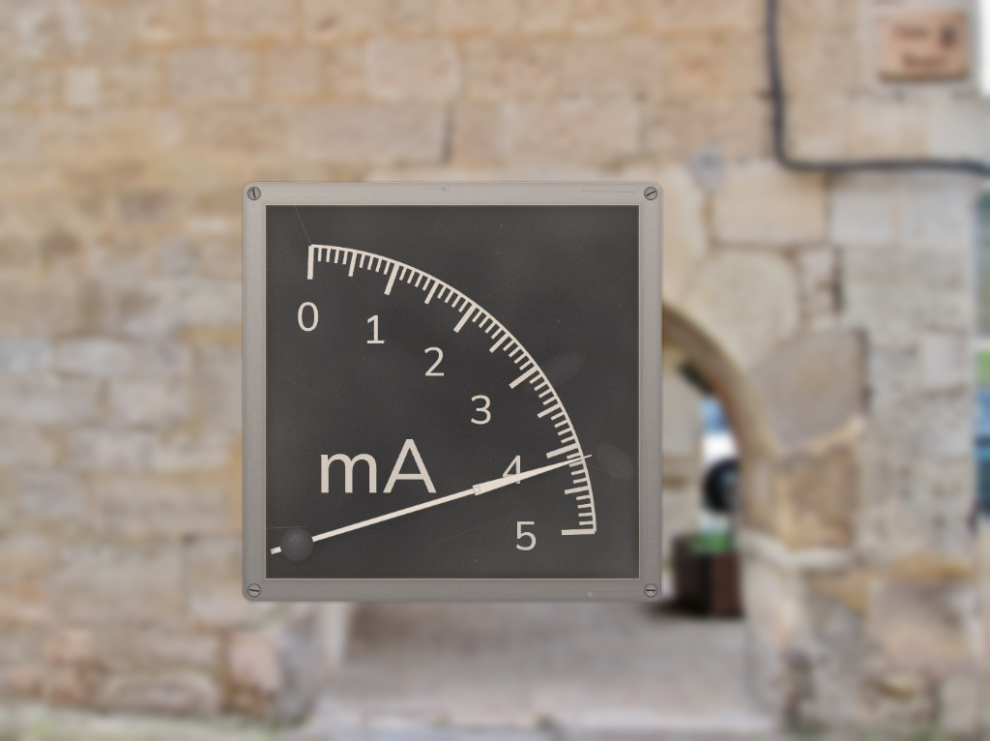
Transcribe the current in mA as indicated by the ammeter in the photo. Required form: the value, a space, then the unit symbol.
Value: 4.15 mA
